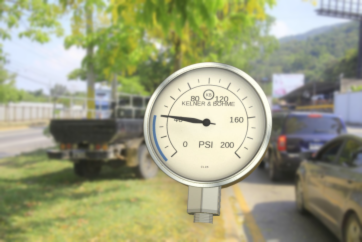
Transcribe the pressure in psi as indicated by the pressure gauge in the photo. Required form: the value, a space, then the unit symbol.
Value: 40 psi
